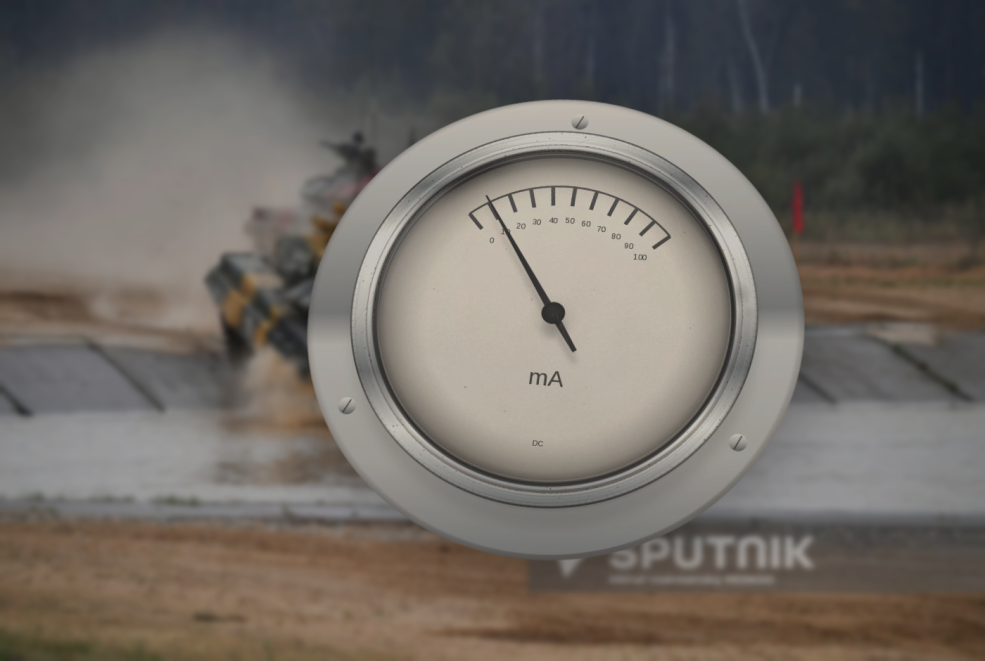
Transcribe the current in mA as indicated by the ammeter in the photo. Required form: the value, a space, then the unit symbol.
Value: 10 mA
